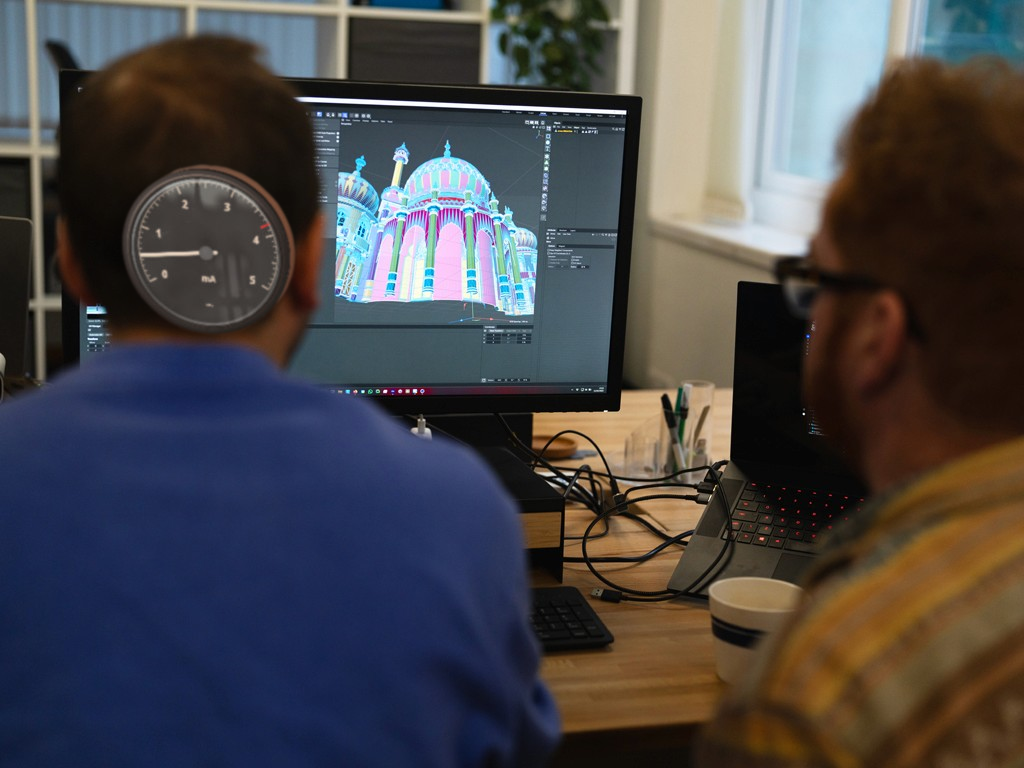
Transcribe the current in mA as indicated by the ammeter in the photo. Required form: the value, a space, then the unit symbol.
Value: 0.5 mA
